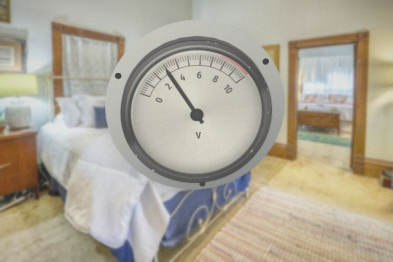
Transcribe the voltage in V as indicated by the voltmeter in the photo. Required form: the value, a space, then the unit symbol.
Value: 3 V
